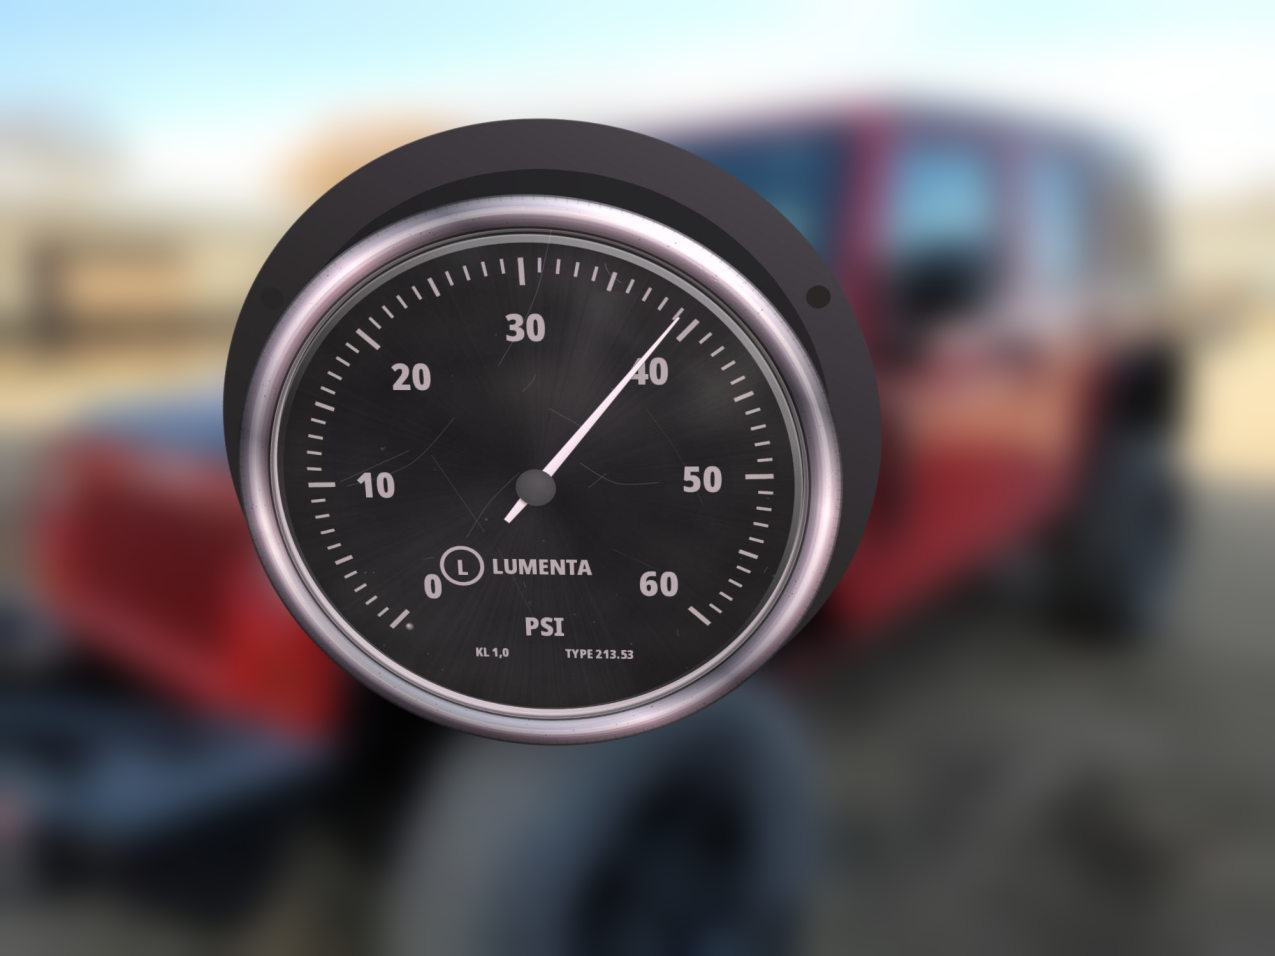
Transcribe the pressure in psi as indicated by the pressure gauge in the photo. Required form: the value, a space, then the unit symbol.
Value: 39 psi
